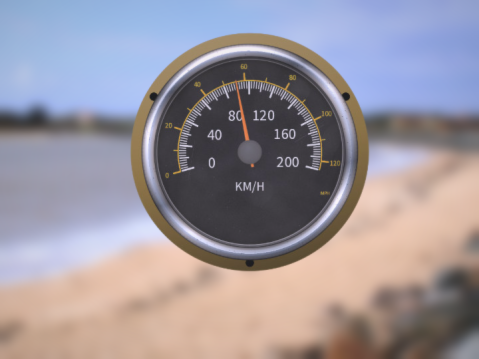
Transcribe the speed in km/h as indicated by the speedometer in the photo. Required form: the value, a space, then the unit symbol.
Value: 90 km/h
